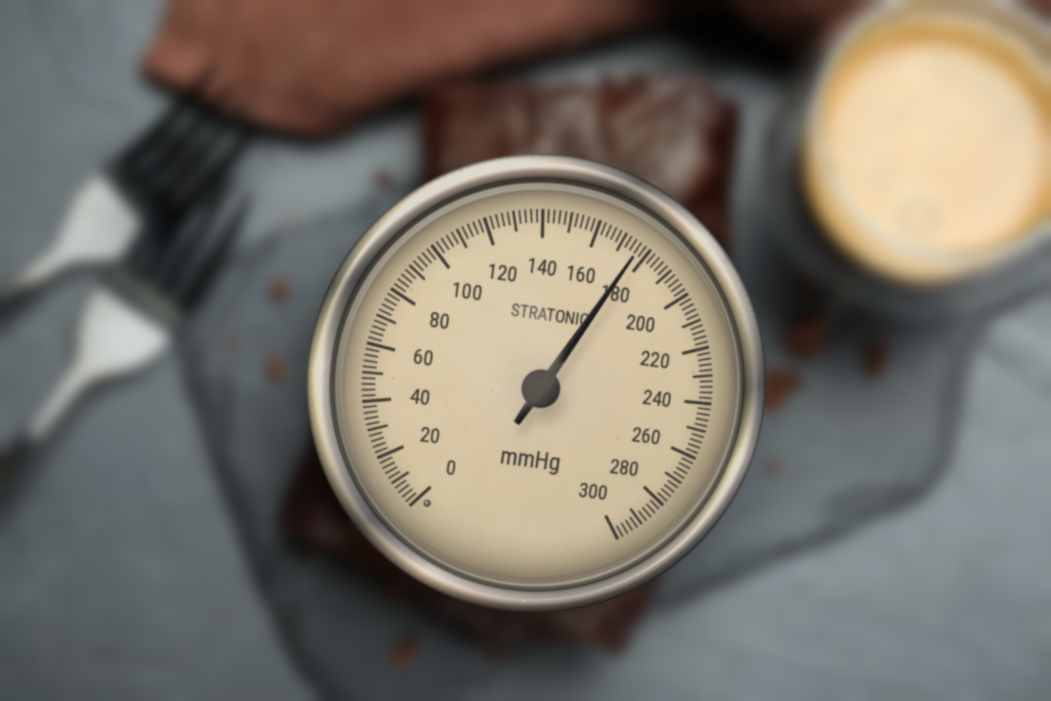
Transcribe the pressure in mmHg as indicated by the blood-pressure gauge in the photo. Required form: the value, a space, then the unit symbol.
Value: 176 mmHg
